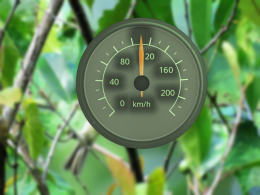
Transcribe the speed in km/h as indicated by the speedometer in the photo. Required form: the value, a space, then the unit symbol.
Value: 110 km/h
